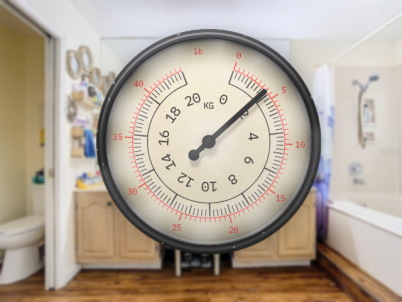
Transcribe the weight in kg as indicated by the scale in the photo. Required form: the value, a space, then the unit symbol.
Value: 1.8 kg
